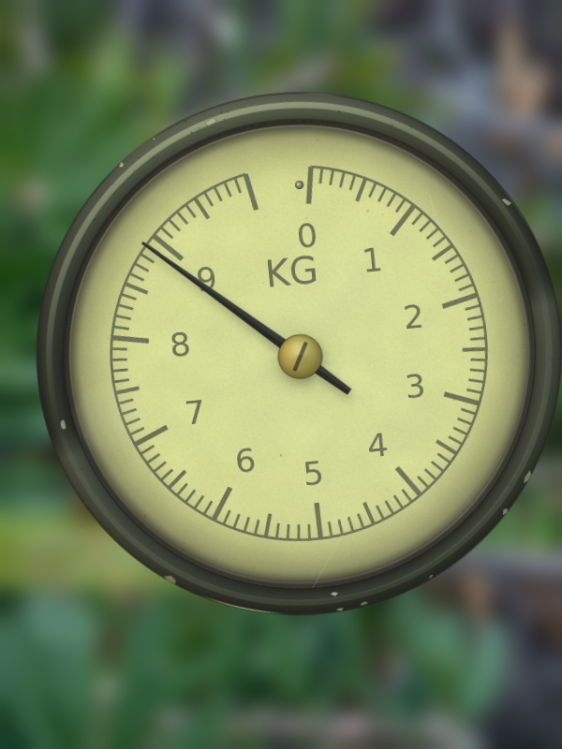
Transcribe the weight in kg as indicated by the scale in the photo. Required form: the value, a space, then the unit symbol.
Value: 8.9 kg
